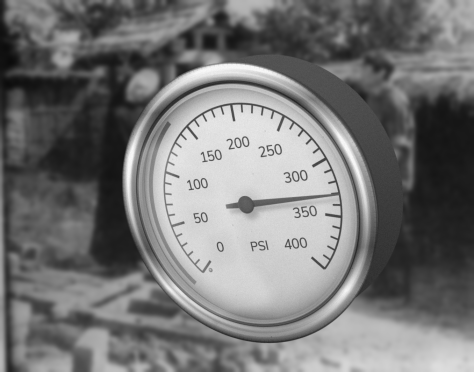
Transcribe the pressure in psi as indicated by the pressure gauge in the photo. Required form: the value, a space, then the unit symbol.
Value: 330 psi
